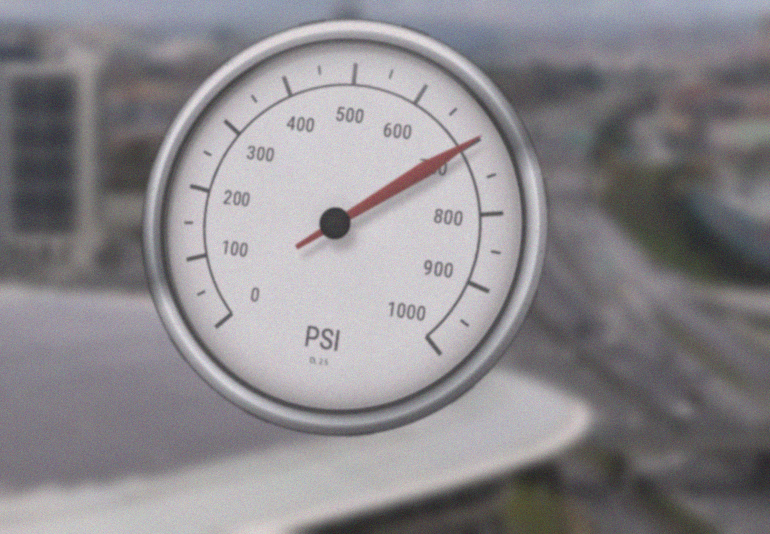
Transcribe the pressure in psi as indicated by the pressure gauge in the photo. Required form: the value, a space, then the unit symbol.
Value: 700 psi
